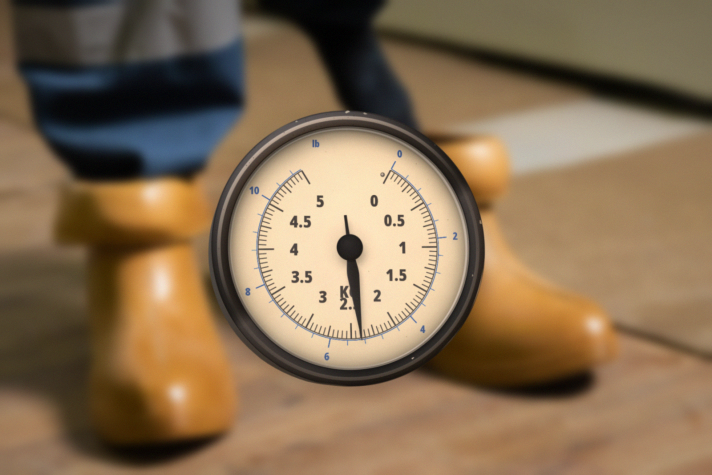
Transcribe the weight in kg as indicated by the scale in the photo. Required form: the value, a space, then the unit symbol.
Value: 2.4 kg
